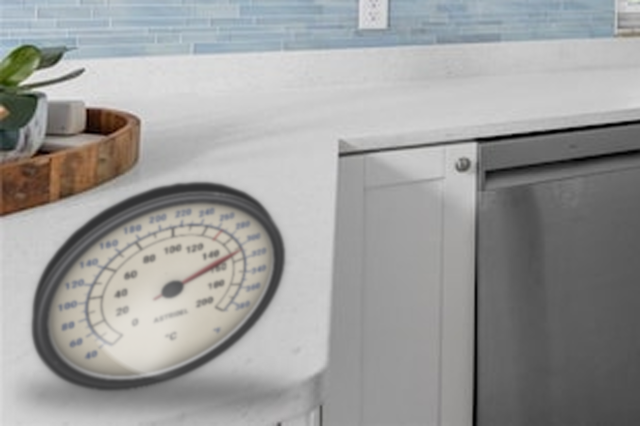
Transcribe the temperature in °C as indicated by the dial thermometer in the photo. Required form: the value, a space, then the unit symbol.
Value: 150 °C
